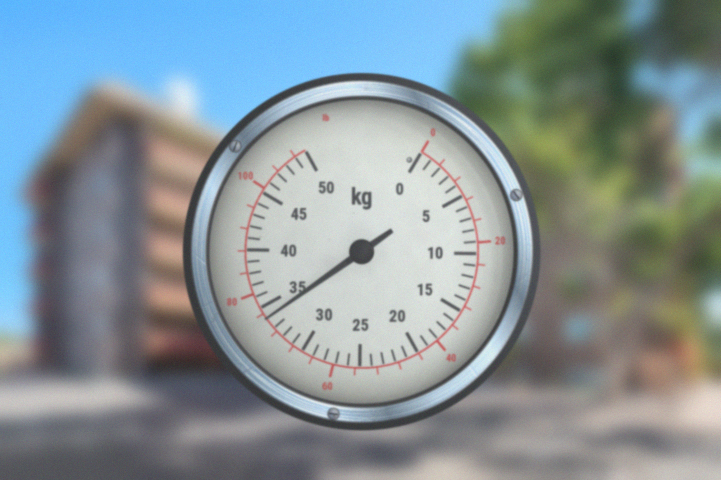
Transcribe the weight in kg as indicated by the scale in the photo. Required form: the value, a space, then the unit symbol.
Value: 34 kg
